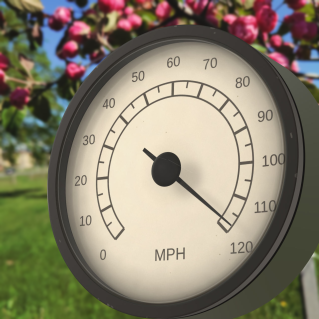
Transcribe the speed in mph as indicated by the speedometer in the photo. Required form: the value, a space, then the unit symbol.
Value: 117.5 mph
